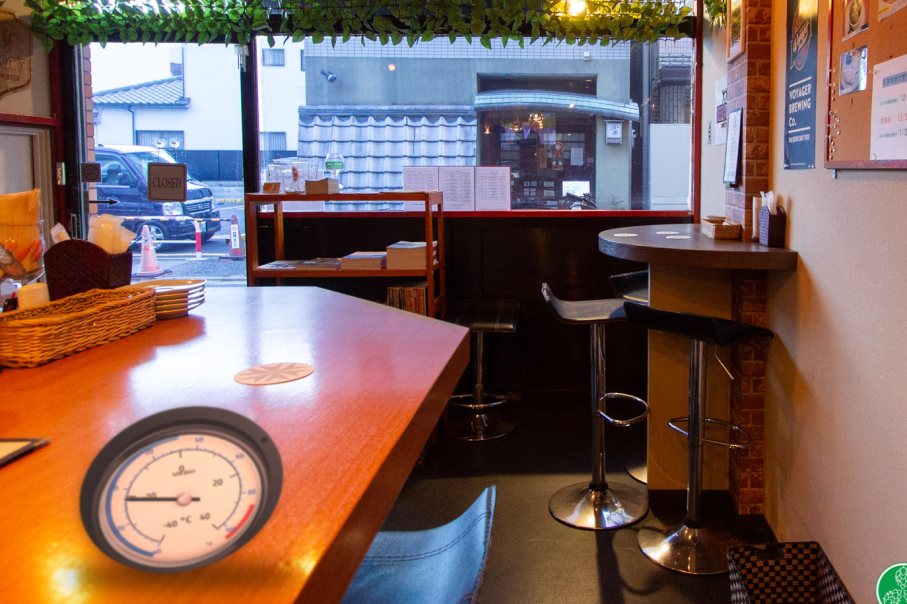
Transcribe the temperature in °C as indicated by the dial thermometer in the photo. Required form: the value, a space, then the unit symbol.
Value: -20 °C
